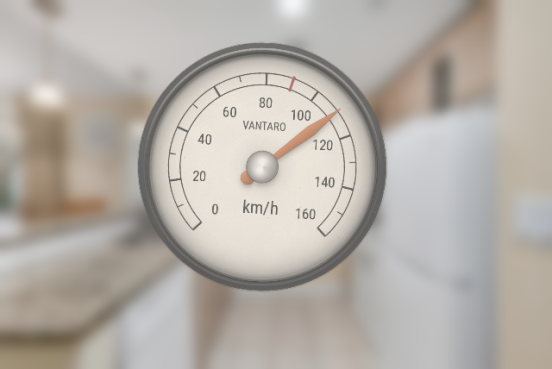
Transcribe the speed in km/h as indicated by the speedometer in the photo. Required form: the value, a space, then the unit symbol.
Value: 110 km/h
